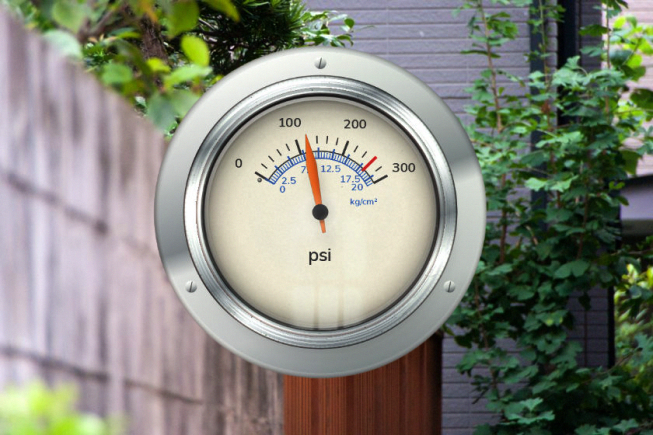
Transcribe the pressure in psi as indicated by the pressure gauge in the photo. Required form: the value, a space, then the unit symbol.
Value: 120 psi
